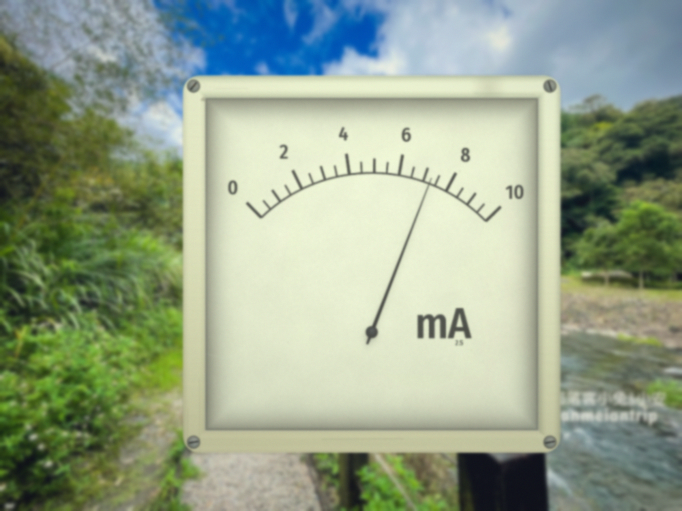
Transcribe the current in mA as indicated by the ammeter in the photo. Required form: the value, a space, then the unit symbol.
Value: 7.25 mA
